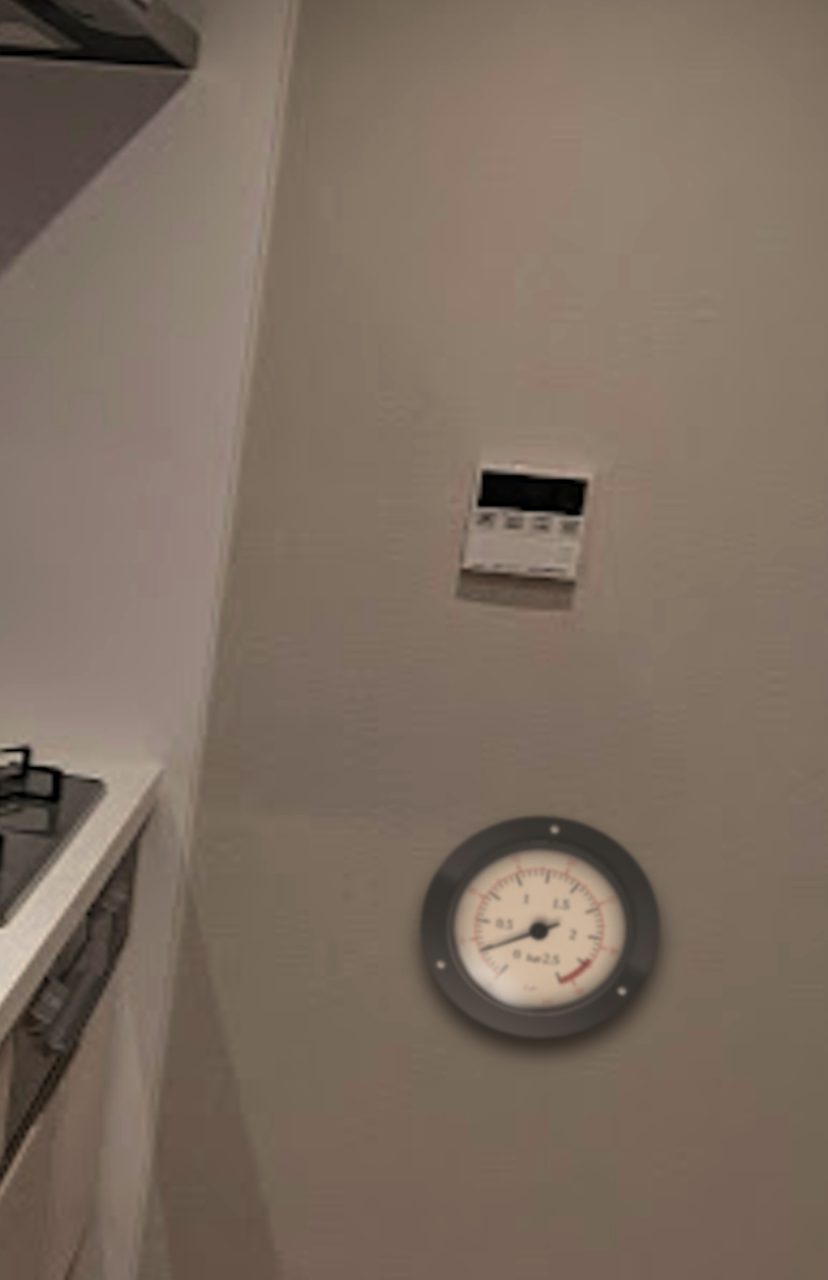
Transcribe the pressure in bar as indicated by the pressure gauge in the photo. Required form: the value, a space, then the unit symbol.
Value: 0.25 bar
